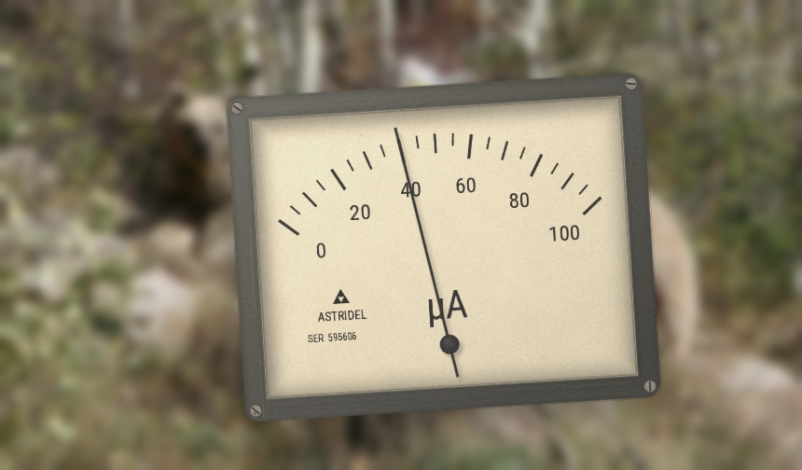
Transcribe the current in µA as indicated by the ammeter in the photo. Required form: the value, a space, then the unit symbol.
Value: 40 µA
